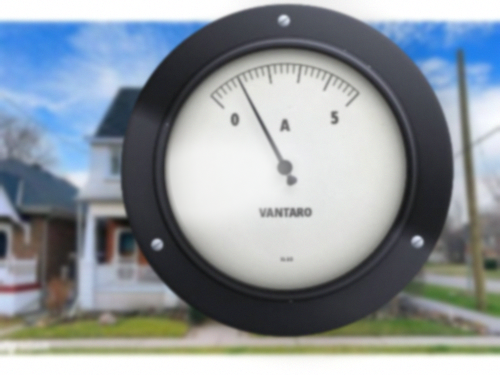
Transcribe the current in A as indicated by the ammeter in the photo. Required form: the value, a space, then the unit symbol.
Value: 1 A
